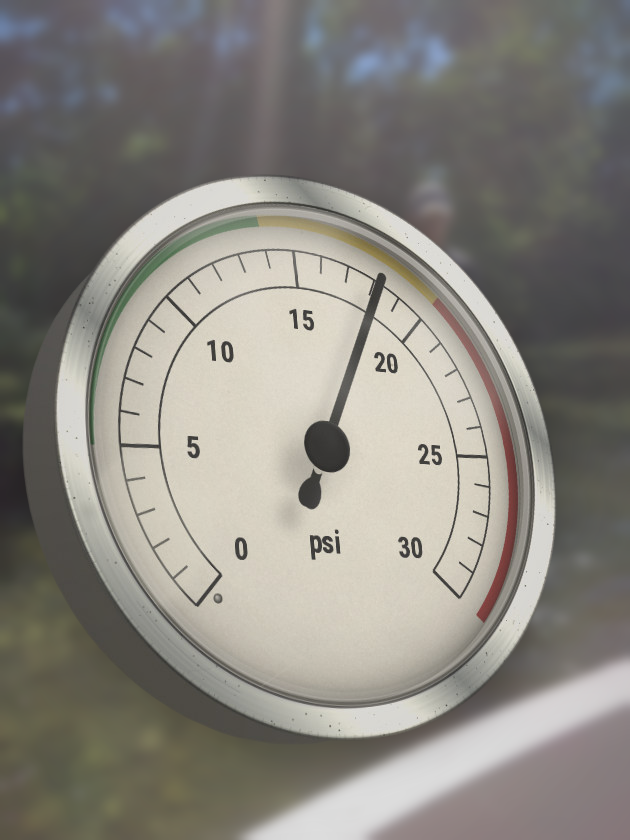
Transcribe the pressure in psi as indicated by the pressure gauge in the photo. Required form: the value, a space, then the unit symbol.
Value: 18 psi
